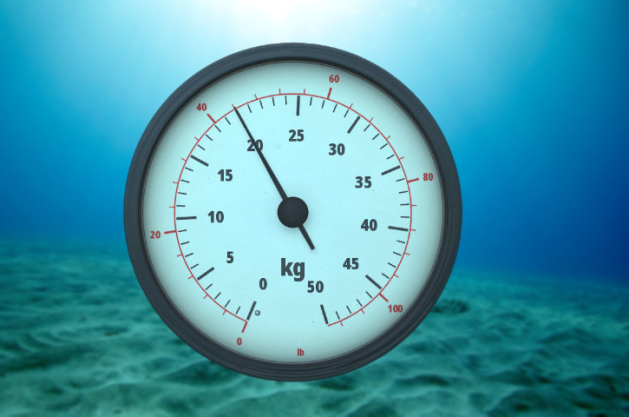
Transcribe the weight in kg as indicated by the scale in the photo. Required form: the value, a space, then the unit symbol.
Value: 20 kg
